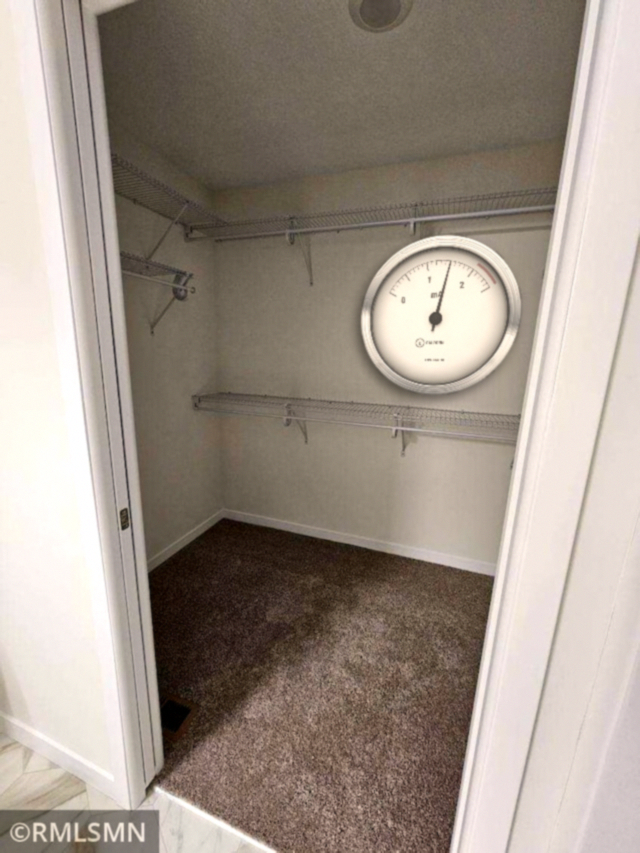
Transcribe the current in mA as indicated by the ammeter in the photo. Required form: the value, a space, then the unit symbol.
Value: 1.5 mA
